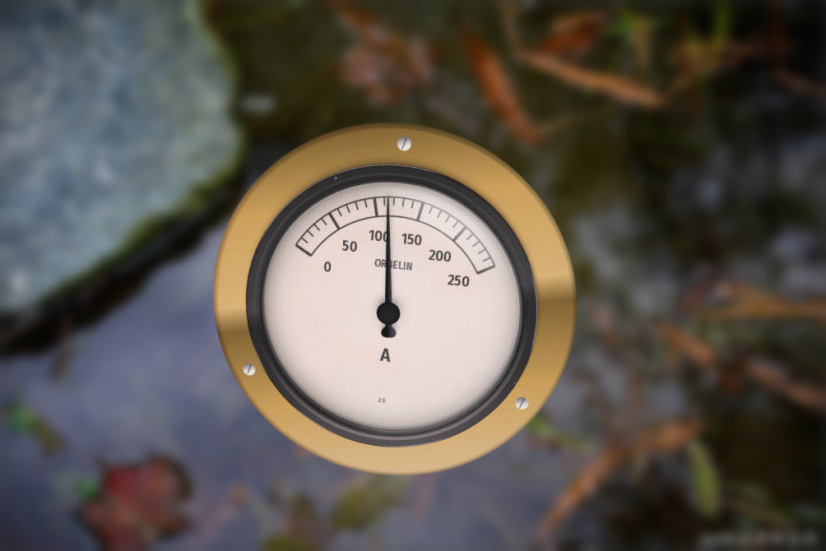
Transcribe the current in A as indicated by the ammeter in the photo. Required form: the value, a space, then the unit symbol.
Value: 115 A
